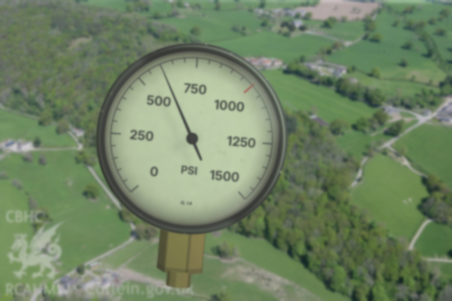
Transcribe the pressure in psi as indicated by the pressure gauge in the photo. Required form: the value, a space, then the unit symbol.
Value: 600 psi
